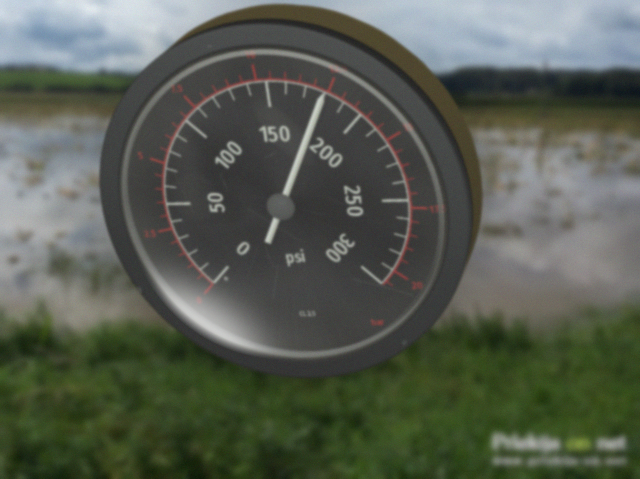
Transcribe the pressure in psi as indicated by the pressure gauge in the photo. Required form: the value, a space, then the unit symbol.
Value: 180 psi
